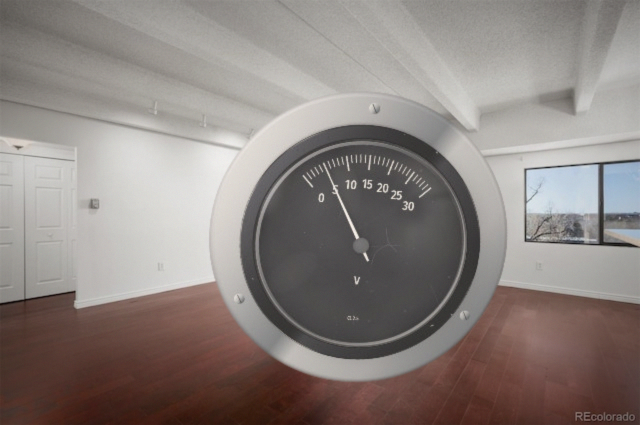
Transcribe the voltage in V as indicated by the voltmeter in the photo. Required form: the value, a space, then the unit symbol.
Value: 5 V
